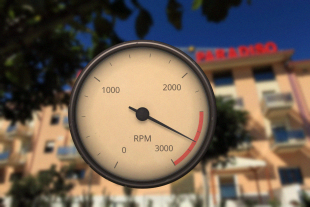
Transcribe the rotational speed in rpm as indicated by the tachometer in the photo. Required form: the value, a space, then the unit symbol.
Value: 2700 rpm
